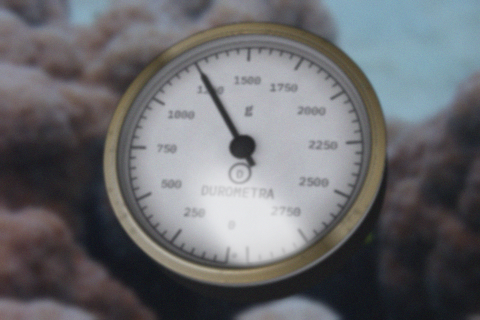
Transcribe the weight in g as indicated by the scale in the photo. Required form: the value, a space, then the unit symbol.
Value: 1250 g
